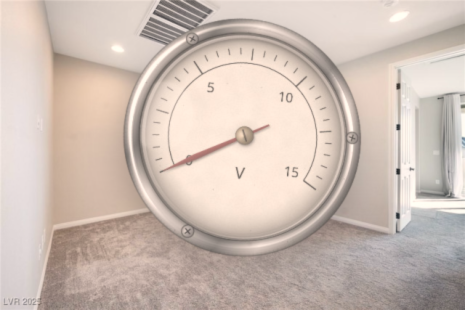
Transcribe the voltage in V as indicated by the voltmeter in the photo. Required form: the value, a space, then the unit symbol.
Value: 0 V
